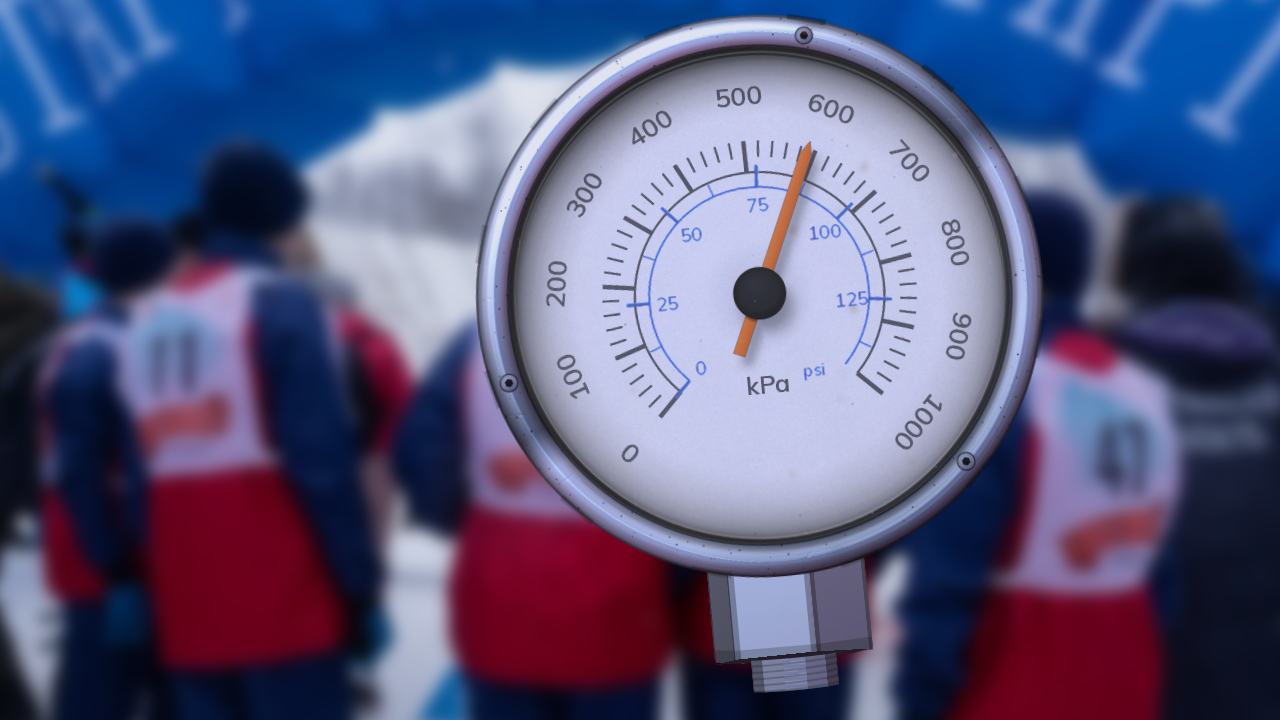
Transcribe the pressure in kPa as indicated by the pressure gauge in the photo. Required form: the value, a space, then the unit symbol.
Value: 590 kPa
